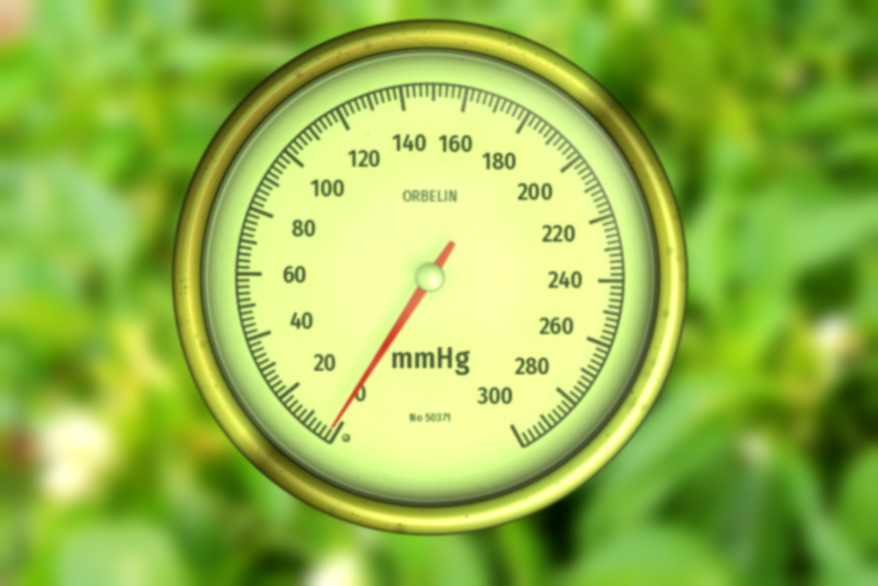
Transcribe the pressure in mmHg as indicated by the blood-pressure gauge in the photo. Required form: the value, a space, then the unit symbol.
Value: 2 mmHg
